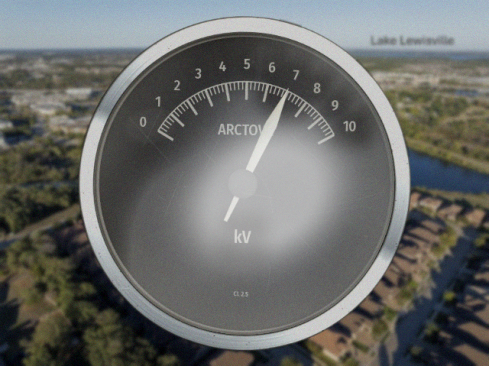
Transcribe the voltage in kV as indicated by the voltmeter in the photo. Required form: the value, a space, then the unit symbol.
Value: 7 kV
